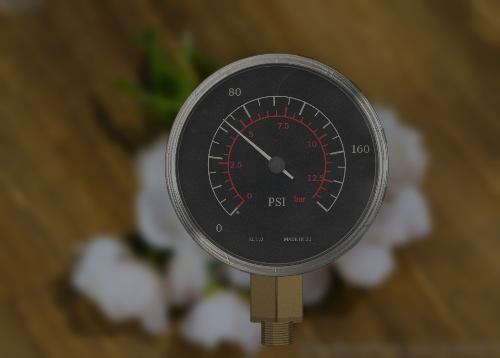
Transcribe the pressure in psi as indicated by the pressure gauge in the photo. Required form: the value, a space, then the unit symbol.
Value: 65 psi
